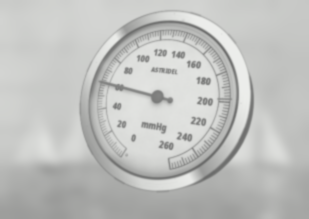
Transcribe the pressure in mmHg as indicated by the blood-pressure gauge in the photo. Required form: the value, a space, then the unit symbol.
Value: 60 mmHg
